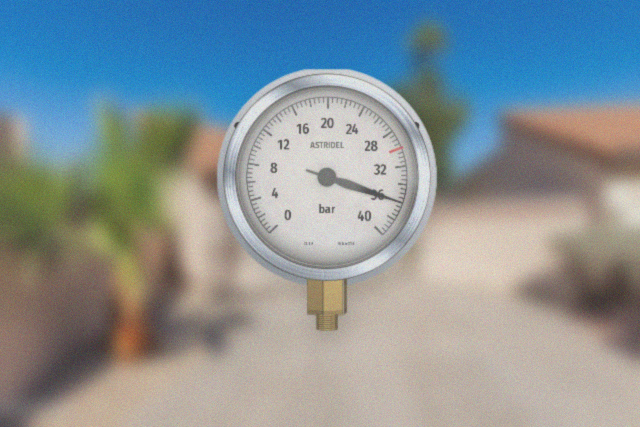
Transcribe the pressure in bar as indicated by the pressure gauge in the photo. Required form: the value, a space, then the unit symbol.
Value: 36 bar
